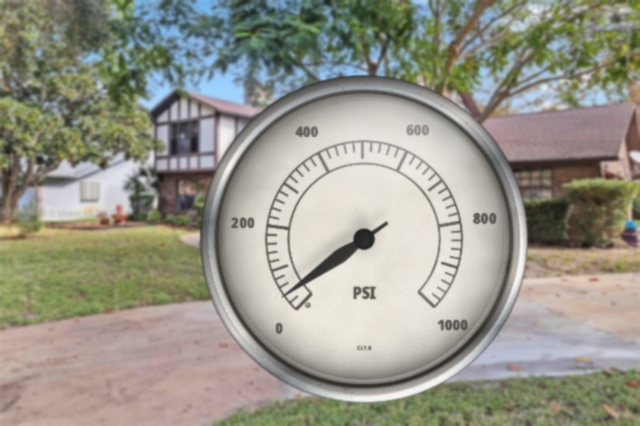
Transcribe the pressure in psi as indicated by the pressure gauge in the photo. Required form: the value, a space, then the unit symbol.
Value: 40 psi
